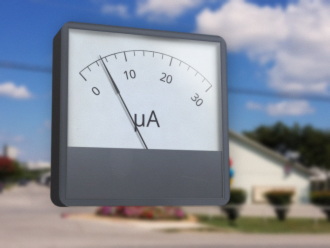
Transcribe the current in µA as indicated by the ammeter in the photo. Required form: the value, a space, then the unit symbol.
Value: 5 µA
